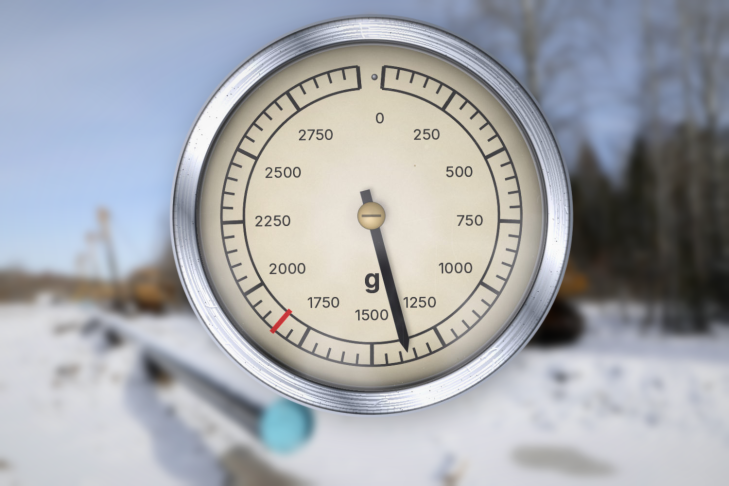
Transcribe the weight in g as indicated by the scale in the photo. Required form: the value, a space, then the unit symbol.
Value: 1375 g
